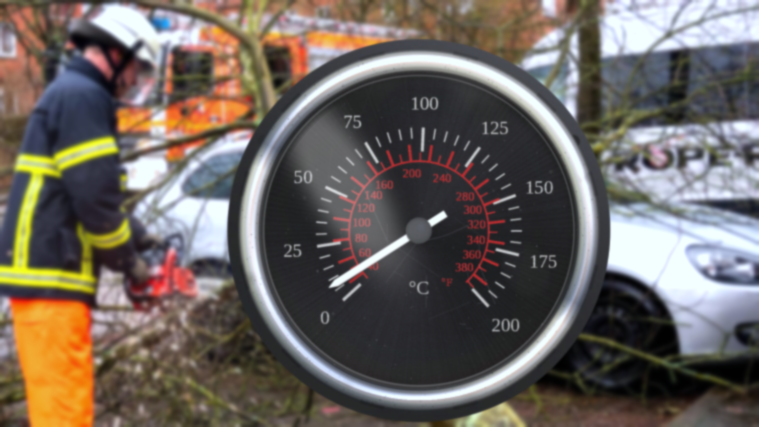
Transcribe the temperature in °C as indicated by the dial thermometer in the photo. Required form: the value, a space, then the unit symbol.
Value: 7.5 °C
